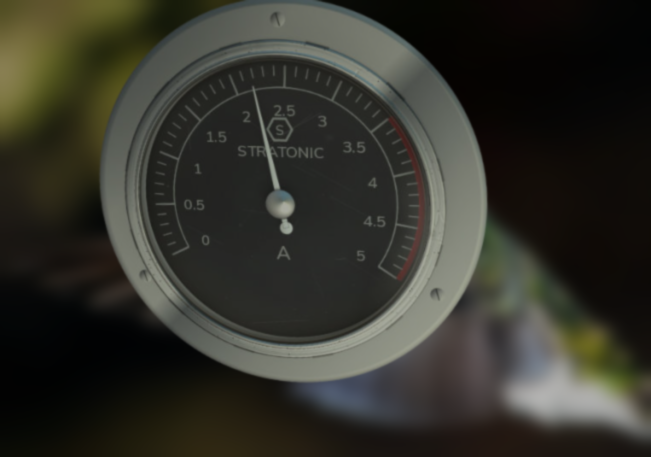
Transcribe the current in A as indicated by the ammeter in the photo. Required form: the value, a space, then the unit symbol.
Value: 2.2 A
